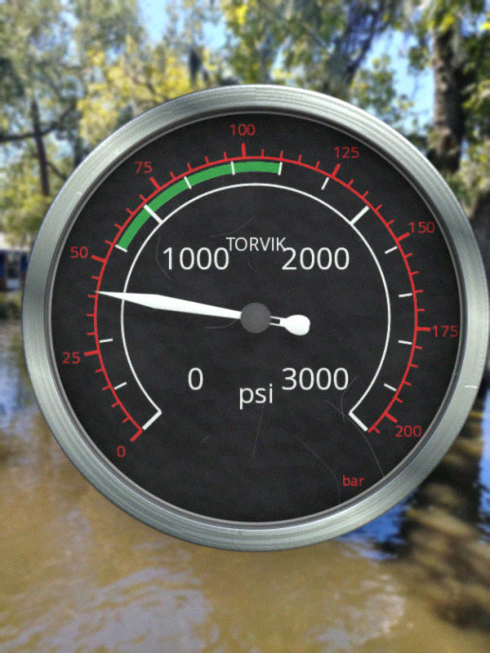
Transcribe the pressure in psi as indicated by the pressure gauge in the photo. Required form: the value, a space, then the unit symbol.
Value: 600 psi
